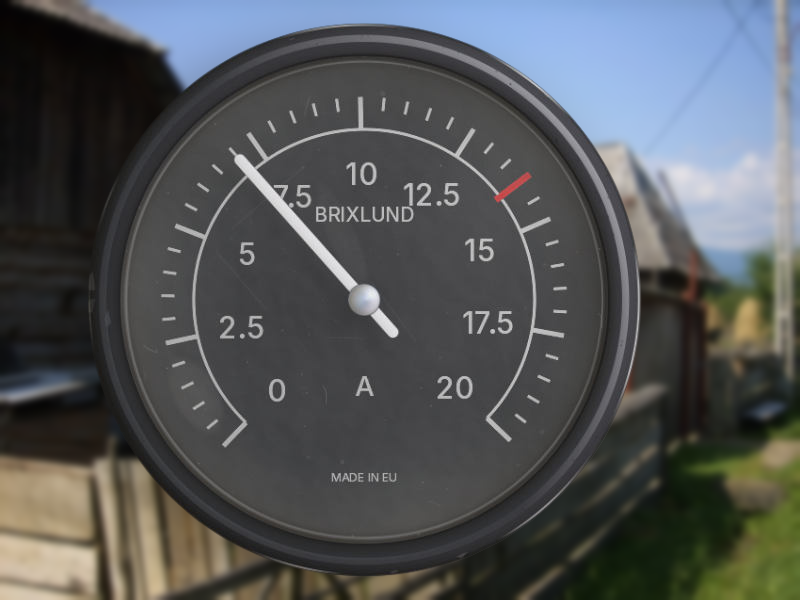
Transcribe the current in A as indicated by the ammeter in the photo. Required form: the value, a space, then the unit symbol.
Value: 7 A
